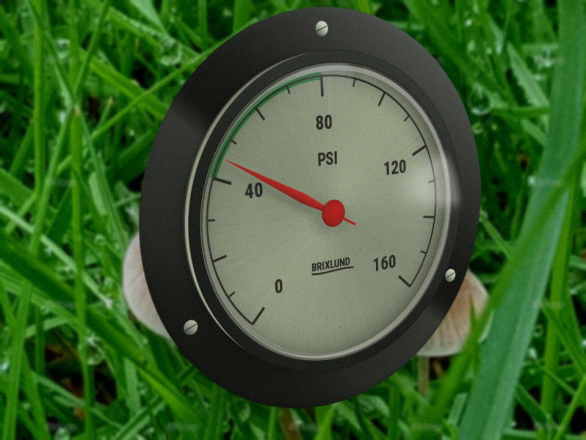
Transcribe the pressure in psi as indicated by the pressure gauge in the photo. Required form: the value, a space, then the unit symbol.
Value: 45 psi
